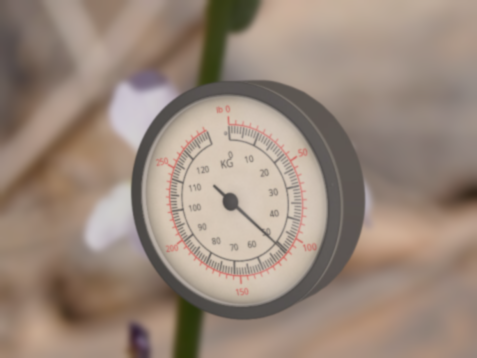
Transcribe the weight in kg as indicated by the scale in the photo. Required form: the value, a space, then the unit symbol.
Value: 50 kg
